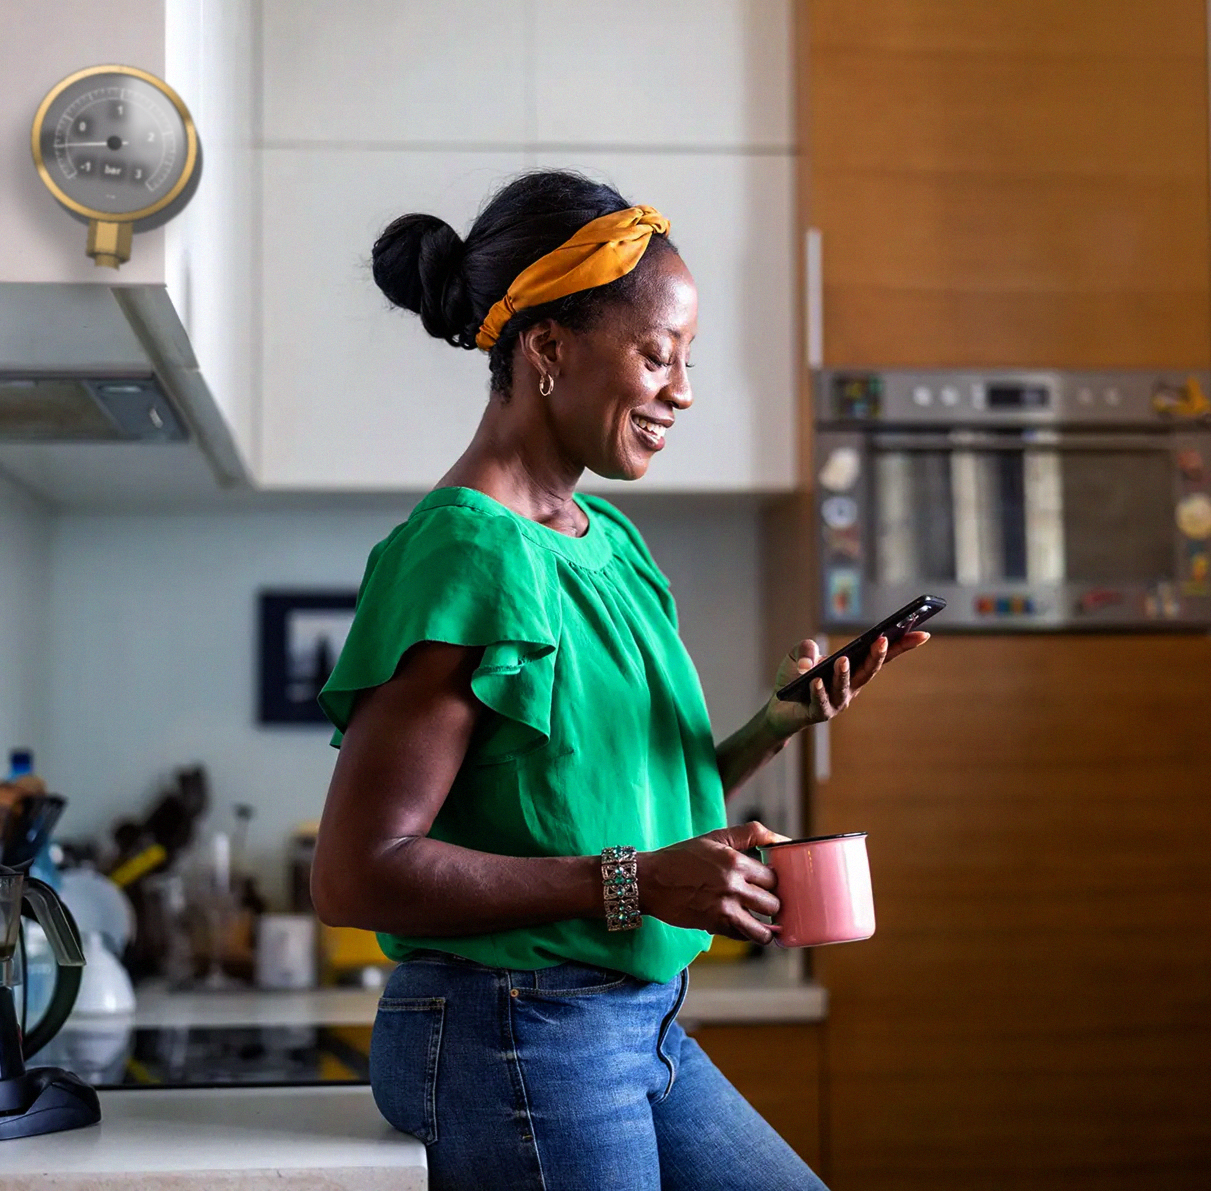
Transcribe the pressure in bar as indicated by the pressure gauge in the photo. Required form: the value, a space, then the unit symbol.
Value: -0.5 bar
